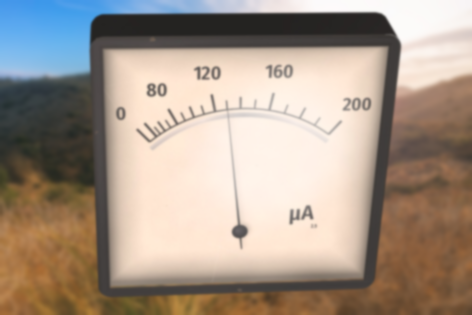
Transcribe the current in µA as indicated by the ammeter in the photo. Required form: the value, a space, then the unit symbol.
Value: 130 µA
